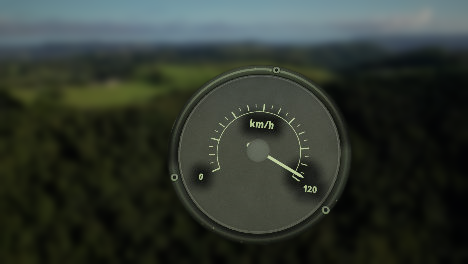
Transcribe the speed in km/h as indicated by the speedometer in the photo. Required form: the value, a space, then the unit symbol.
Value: 117.5 km/h
